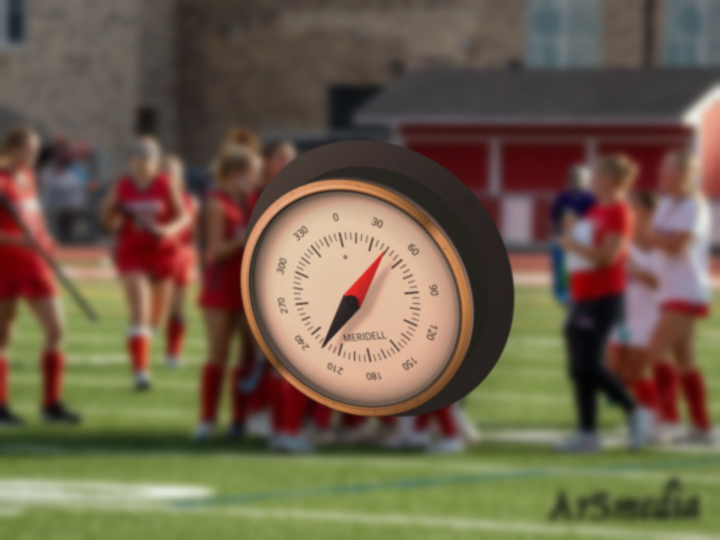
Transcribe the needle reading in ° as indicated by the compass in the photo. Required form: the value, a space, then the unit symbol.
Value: 45 °
